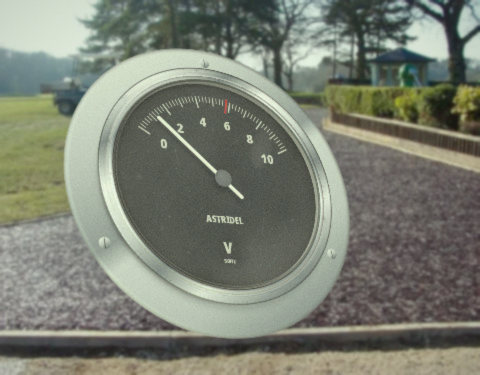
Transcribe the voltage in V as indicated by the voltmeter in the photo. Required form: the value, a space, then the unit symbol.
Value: 1 V
